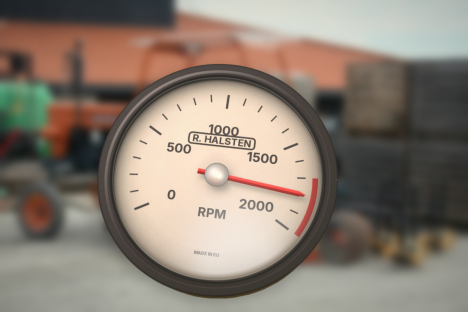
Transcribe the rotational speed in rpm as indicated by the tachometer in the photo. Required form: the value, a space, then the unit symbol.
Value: 1800 rpm
